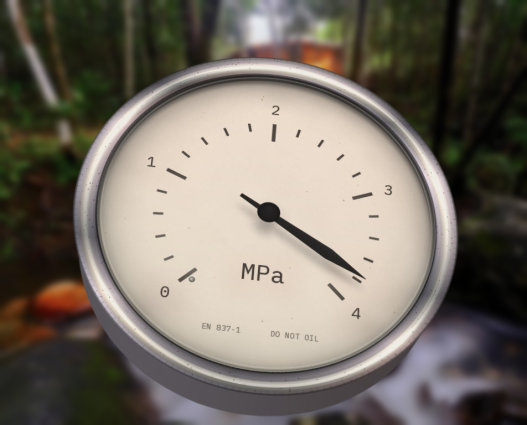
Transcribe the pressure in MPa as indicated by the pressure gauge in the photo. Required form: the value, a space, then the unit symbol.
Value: 3.8 MPa
